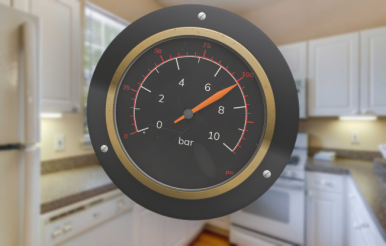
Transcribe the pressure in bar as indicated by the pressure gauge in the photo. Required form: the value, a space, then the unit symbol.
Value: 7 bar
